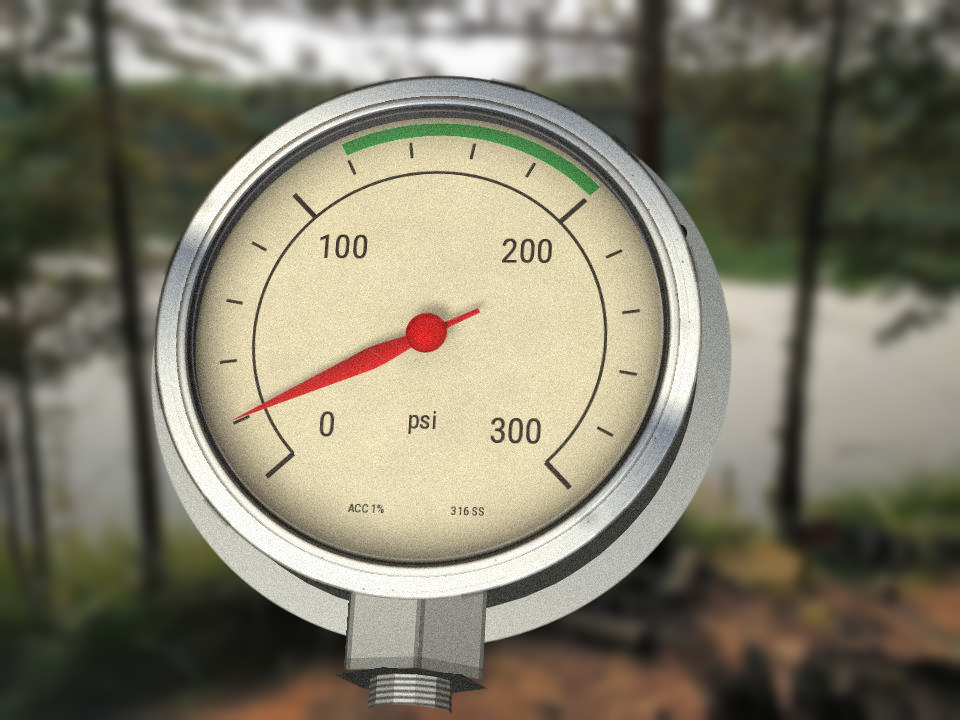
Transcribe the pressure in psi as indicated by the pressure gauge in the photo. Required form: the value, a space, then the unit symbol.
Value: 20 psi
